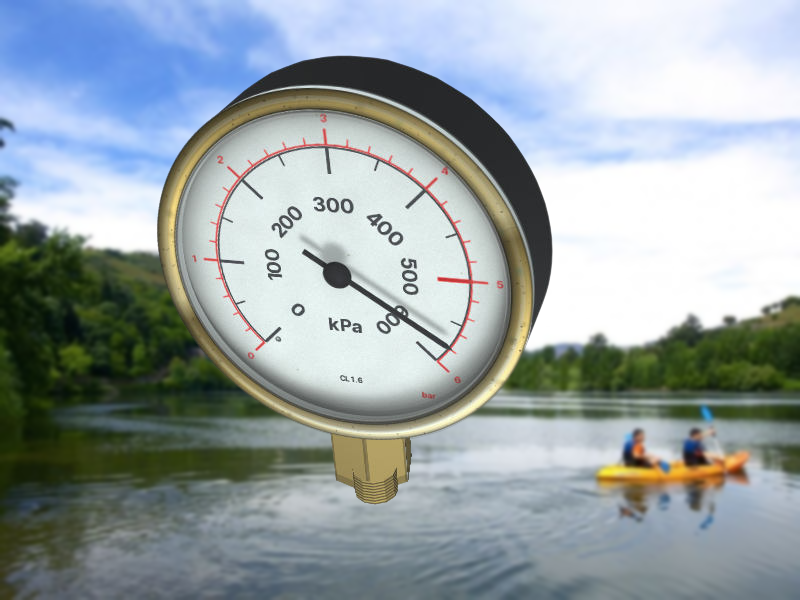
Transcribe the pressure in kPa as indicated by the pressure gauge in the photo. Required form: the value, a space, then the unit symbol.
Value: 575 kPa
